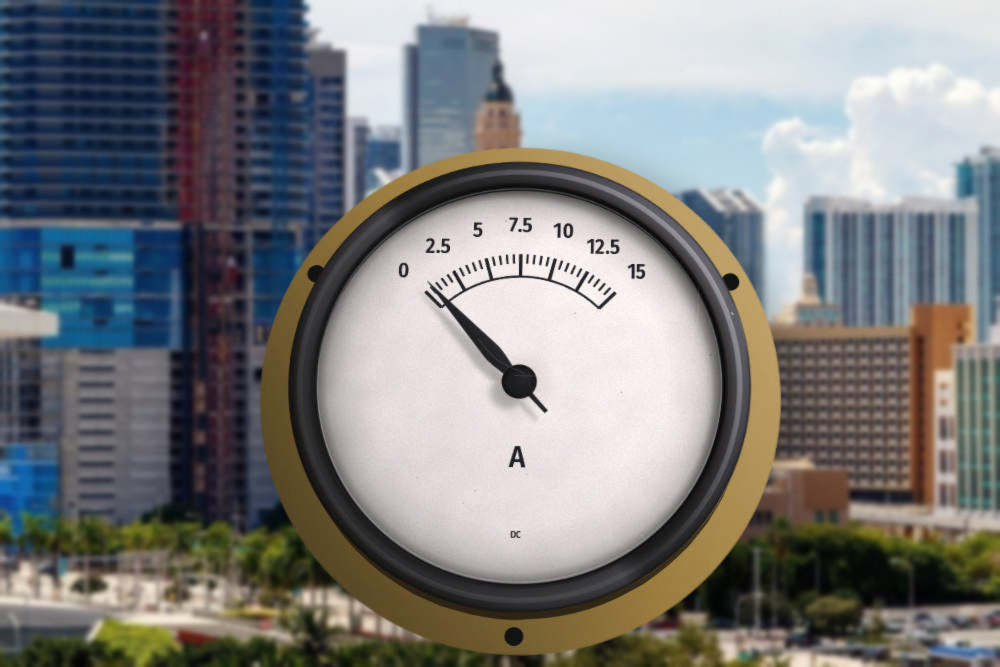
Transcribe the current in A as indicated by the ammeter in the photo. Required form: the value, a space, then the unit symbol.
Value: 0.5 A
